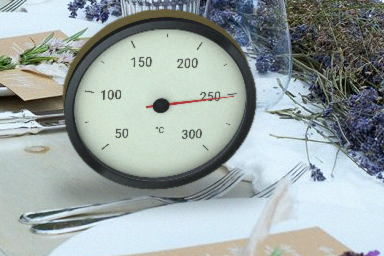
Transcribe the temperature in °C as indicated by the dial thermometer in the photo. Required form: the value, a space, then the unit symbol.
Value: 250 °C
